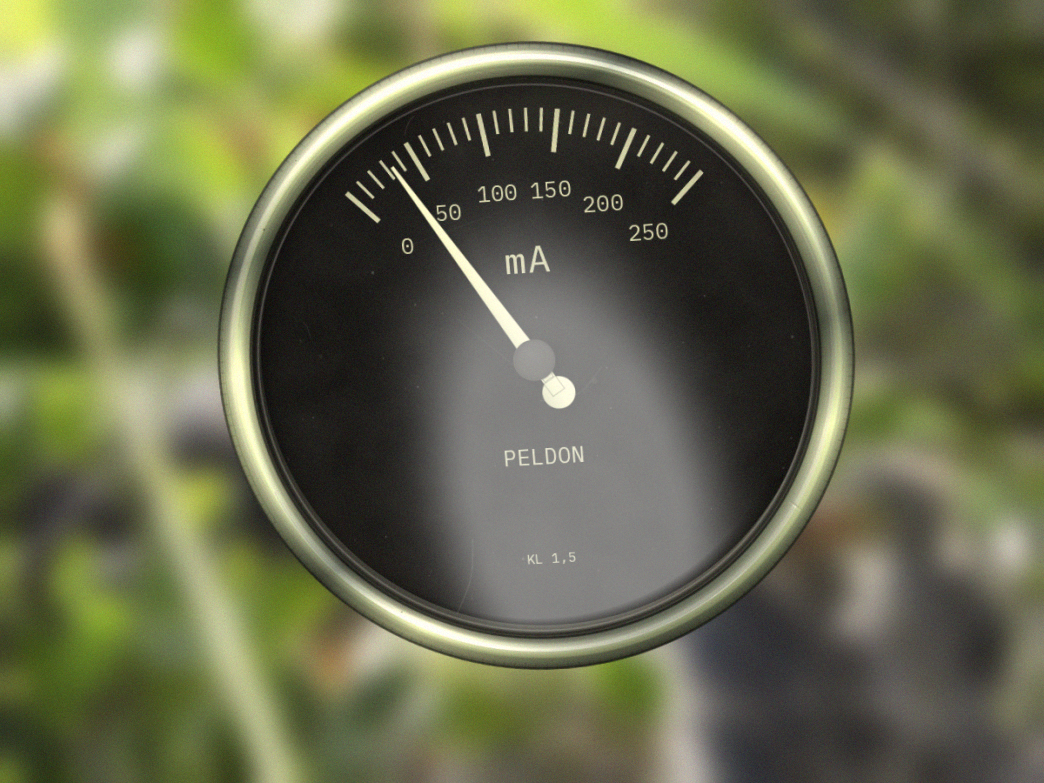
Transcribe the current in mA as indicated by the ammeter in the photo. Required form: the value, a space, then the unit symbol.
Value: 35 mA
